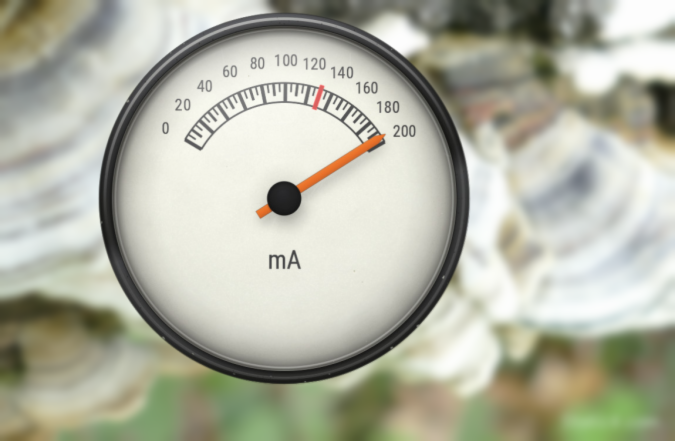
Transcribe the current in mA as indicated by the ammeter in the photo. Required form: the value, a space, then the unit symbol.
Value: 195 mA
